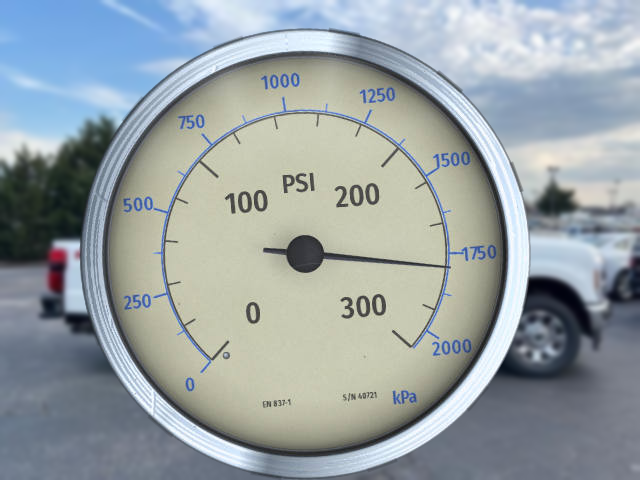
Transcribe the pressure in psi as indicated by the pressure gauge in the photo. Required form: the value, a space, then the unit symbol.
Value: 260 psi
